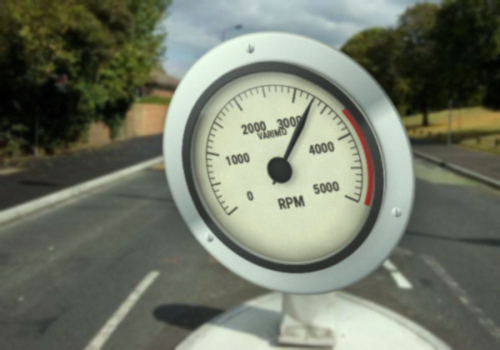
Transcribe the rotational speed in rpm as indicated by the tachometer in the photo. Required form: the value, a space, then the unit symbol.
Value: 3300 rpm
